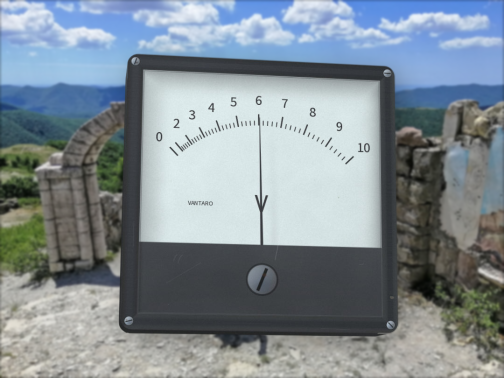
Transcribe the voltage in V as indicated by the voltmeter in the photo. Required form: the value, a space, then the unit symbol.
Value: 6 V
